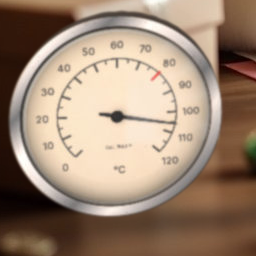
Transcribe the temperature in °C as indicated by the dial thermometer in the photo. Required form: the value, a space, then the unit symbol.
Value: 105 °C
